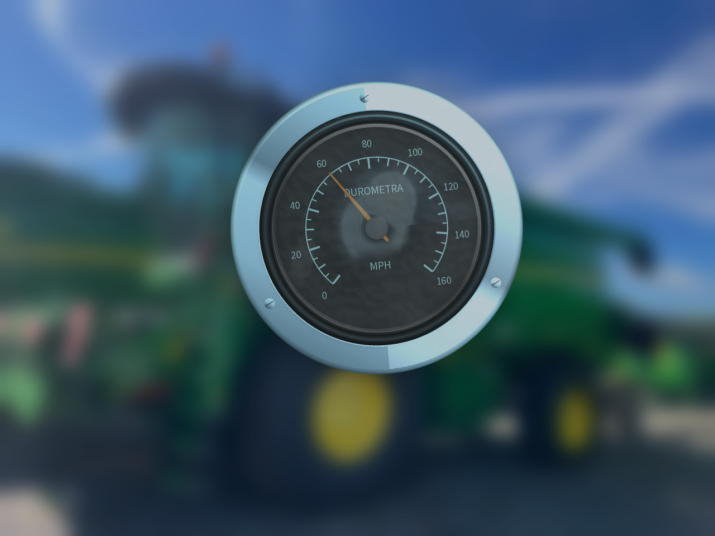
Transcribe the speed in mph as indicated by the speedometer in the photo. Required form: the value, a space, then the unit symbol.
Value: 60 mph
